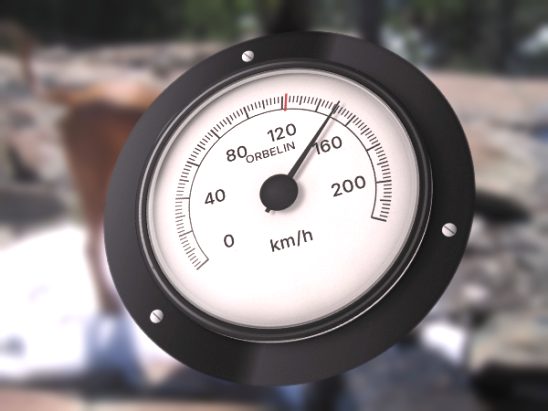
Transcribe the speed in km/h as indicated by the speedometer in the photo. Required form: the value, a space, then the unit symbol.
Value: 150 km/h
